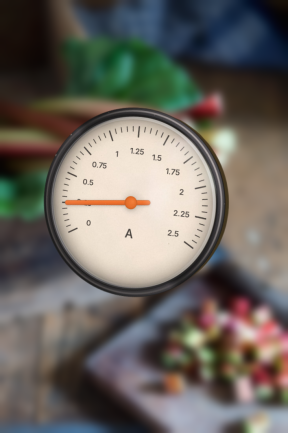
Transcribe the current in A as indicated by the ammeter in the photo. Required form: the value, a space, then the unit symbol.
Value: 0.25 A
